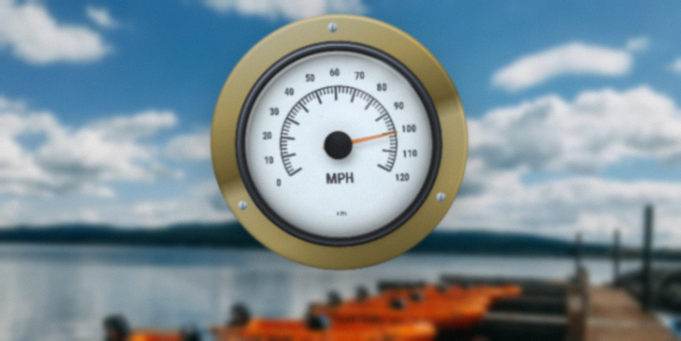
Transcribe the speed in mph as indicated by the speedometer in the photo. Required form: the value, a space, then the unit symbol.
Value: 100 mph
